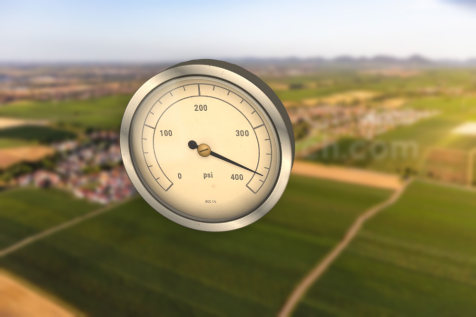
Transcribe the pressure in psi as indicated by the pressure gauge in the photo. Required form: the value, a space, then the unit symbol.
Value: 370 psi
